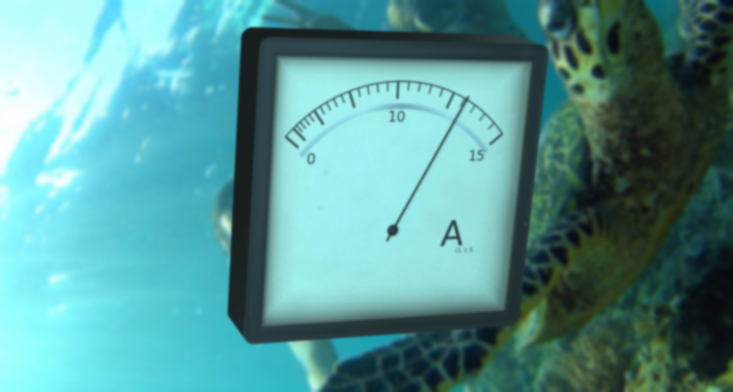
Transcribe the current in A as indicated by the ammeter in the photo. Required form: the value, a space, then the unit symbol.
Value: 13 A
